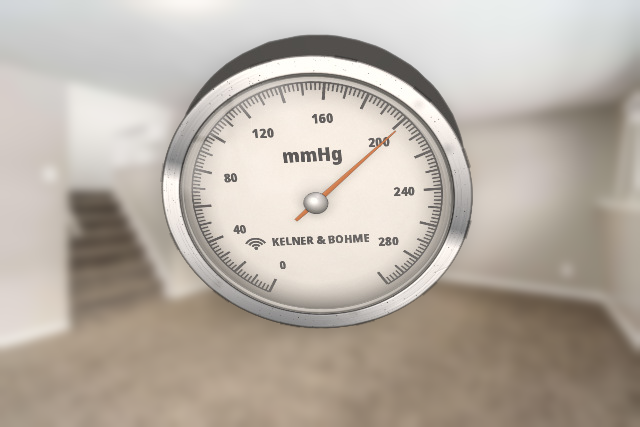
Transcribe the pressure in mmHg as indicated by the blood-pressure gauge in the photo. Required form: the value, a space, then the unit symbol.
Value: 200 mmHg
